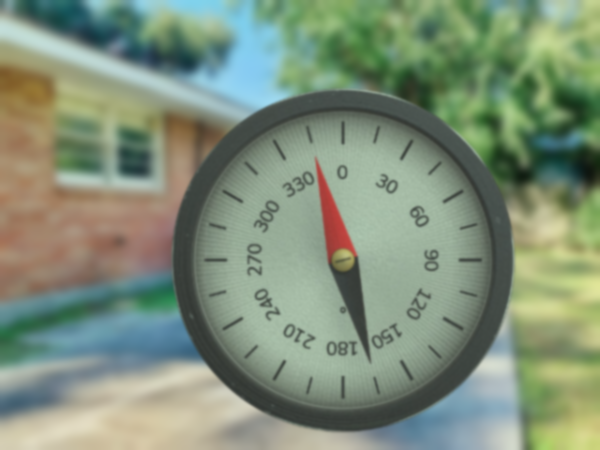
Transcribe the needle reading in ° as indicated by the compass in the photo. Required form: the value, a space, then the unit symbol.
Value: 345 °
